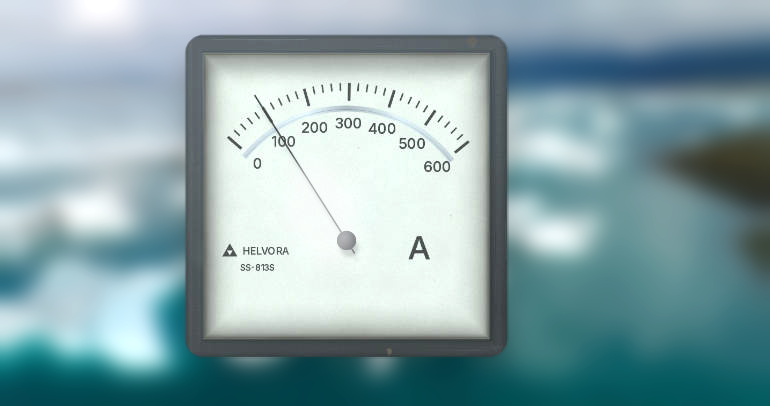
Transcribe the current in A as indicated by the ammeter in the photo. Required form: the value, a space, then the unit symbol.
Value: 100 A
